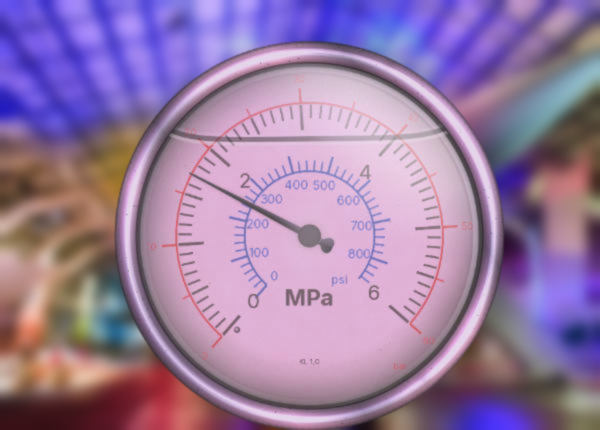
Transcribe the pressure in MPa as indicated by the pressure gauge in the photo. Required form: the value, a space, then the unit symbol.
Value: 1.7 MPa
